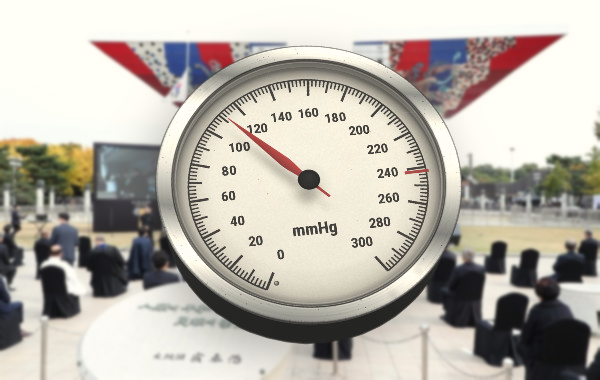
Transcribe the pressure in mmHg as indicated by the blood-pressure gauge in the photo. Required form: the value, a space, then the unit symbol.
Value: 110 mmHg
